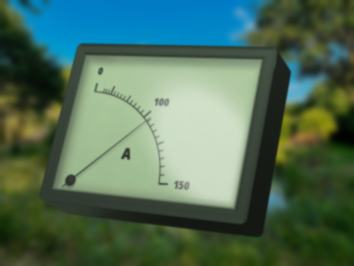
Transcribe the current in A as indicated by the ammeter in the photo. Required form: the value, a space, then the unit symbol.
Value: 105 A
